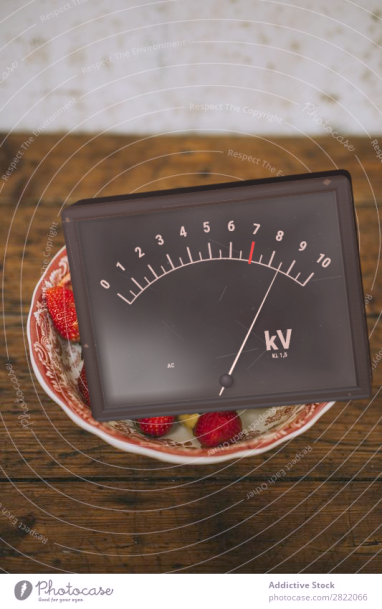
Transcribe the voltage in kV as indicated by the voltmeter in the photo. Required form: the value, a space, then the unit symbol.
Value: 8.5 kV
